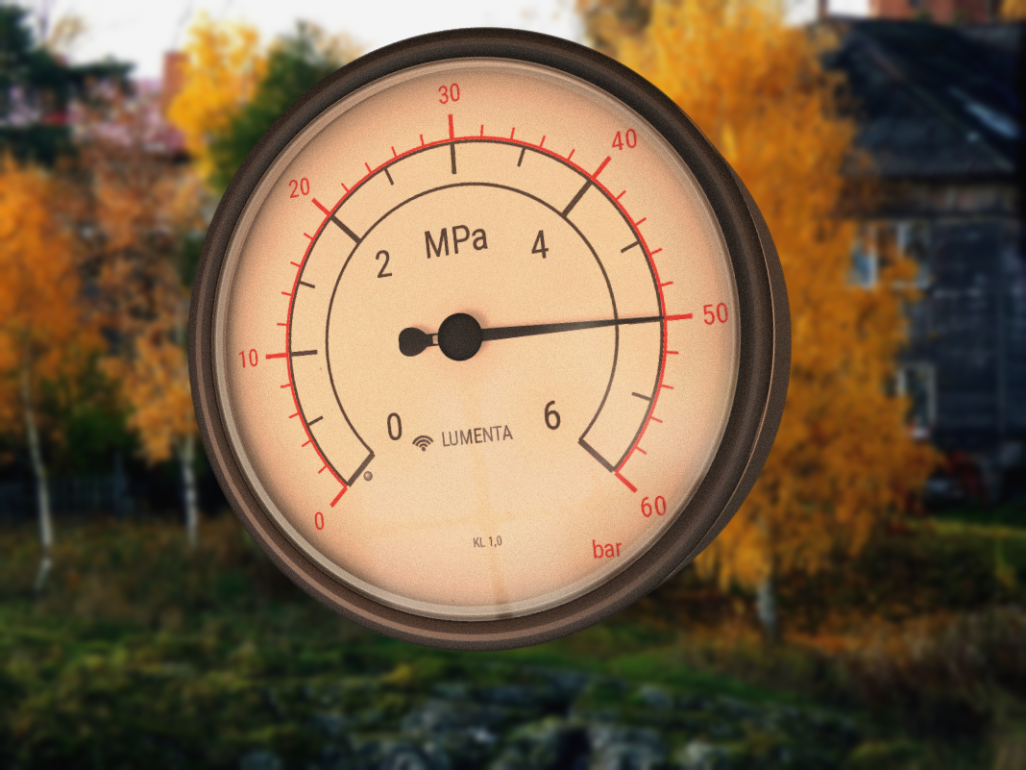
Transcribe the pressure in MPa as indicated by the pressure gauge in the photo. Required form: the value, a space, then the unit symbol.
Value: 5 MPa
